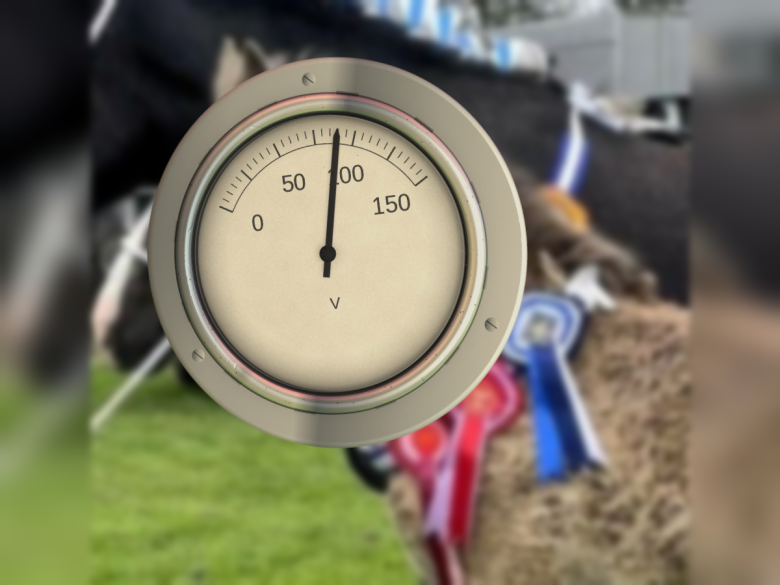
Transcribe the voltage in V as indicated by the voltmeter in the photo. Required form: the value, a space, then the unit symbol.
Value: 90 V
